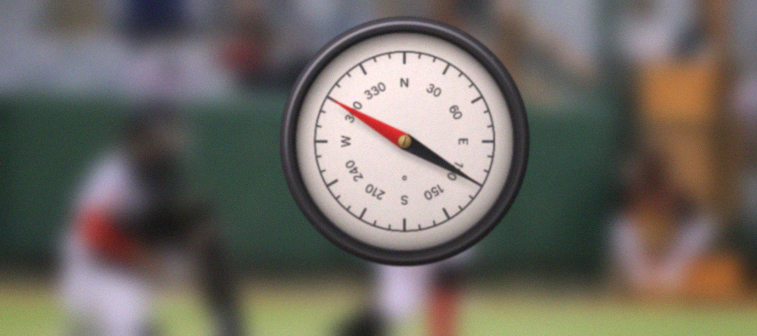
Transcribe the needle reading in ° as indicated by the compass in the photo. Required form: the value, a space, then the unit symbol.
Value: 300 °
